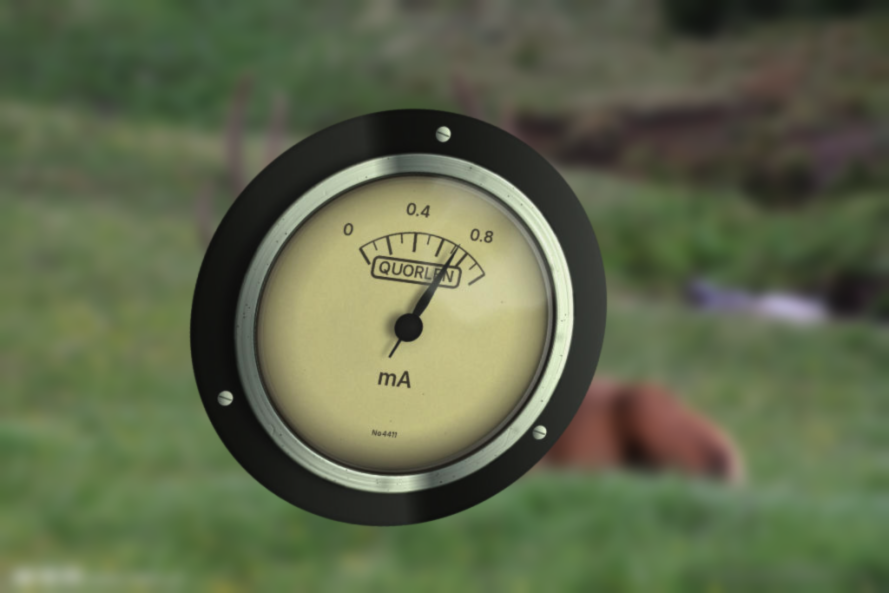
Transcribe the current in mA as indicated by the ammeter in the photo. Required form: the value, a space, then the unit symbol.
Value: 0.7 mA
